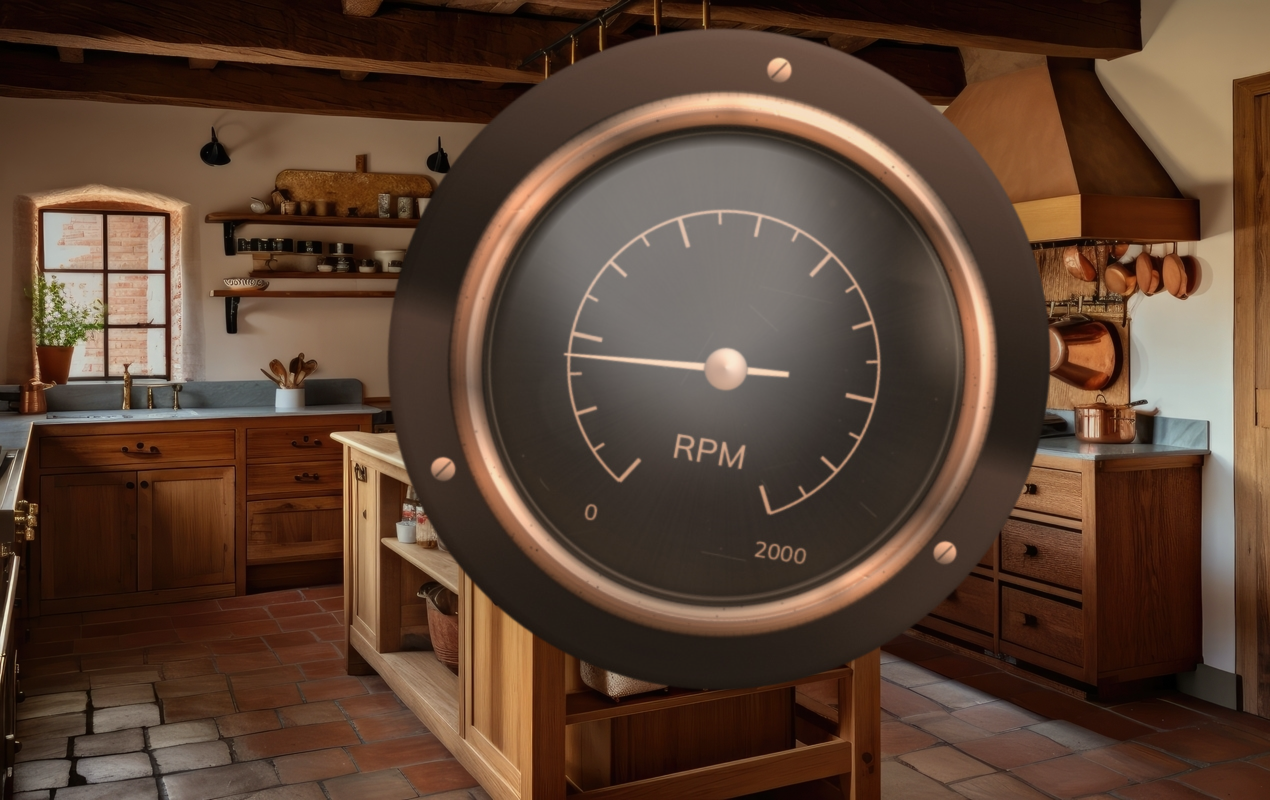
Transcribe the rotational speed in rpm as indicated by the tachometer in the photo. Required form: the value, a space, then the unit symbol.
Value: 350 rpm
